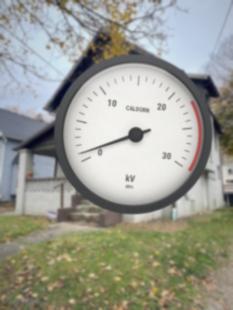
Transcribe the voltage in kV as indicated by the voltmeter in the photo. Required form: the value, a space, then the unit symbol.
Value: 1 kV
